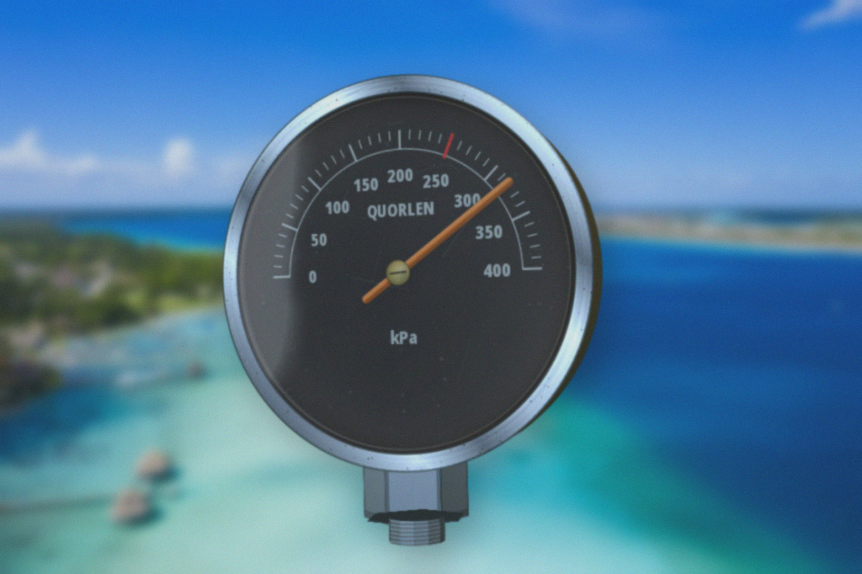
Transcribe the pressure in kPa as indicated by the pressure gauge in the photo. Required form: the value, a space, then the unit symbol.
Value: 320 kPa
